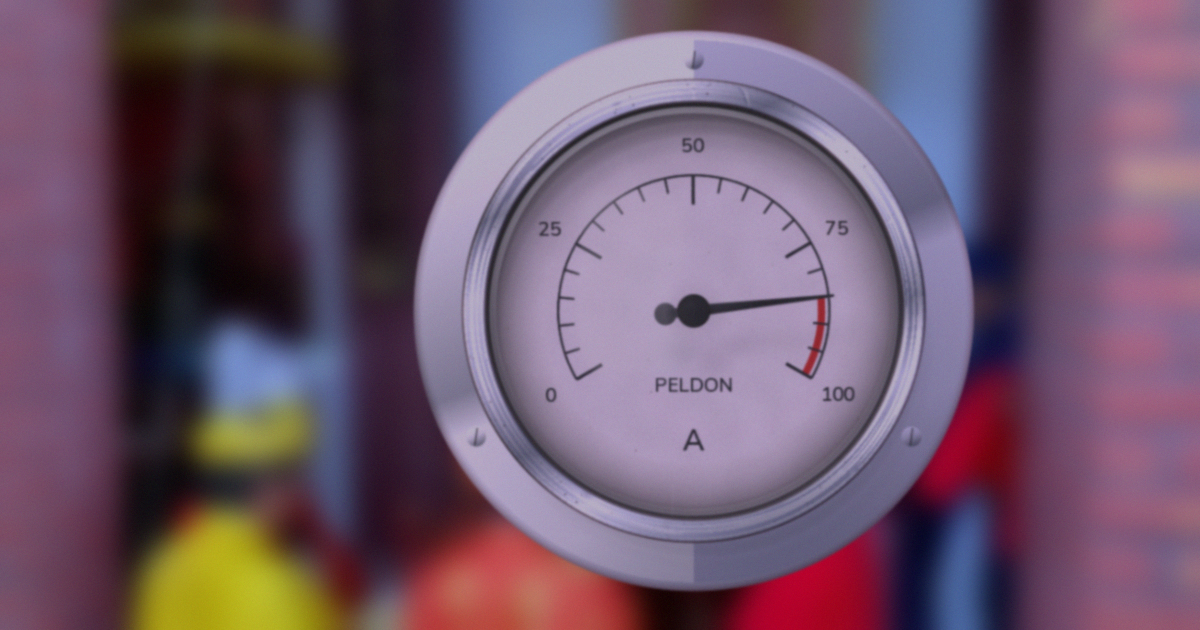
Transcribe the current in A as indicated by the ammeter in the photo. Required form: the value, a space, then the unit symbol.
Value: 85 A
